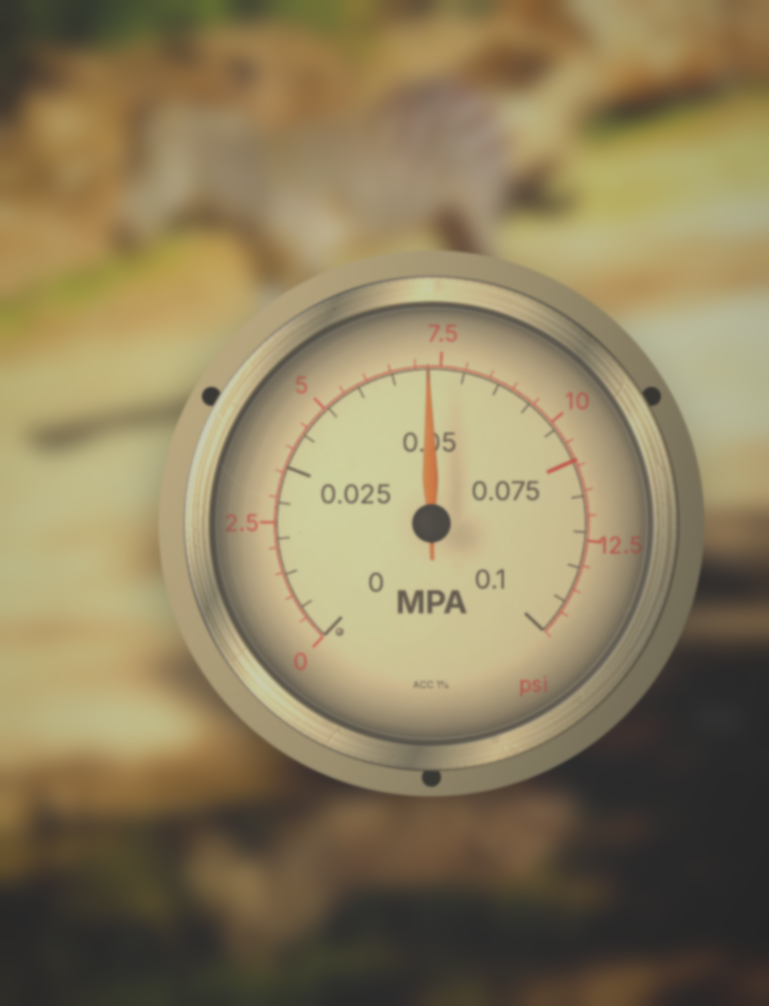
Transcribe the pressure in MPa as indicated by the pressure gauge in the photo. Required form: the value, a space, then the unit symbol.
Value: 0.05 MPa
